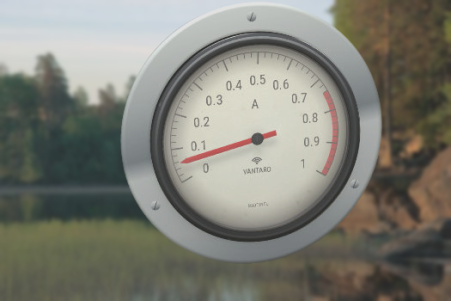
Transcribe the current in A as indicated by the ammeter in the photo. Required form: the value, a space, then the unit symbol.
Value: 0.06 A
